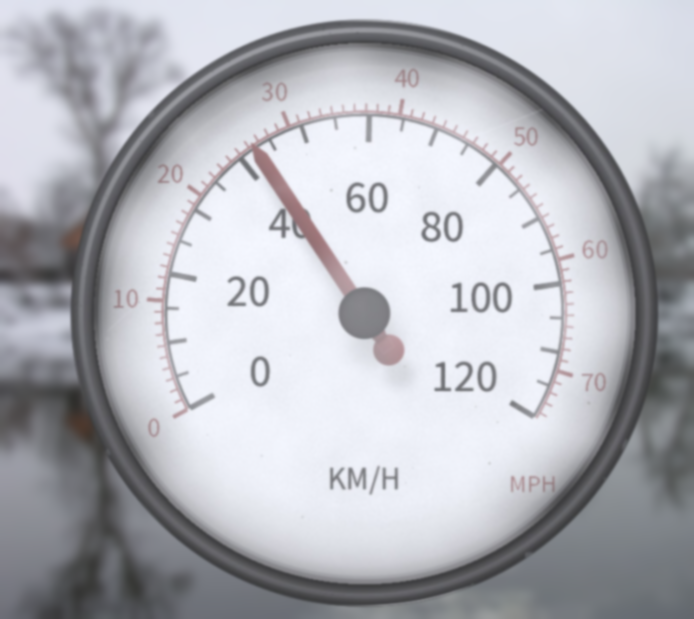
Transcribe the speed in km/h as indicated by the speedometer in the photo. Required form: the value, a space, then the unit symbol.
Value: 42.5 km/h
